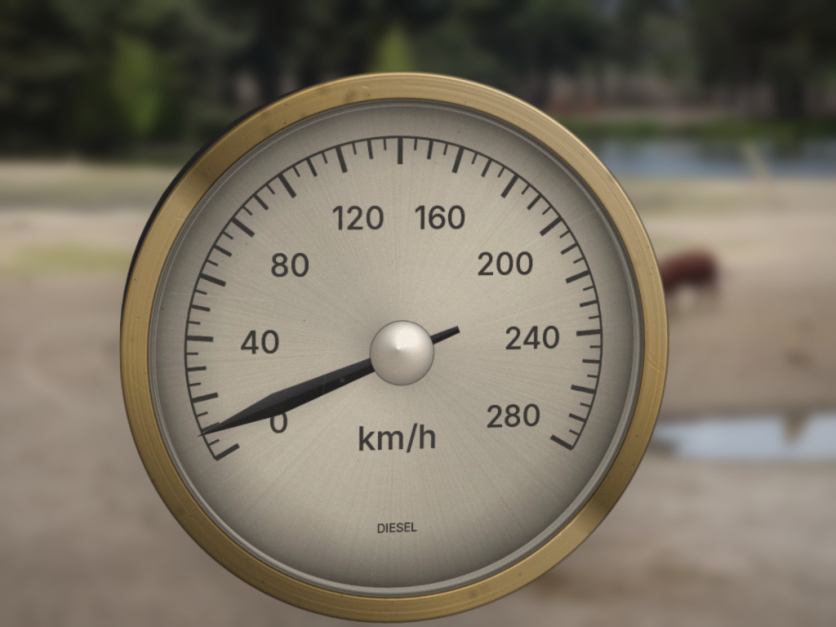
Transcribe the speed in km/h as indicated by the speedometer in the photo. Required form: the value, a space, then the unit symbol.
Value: 10 km/h
